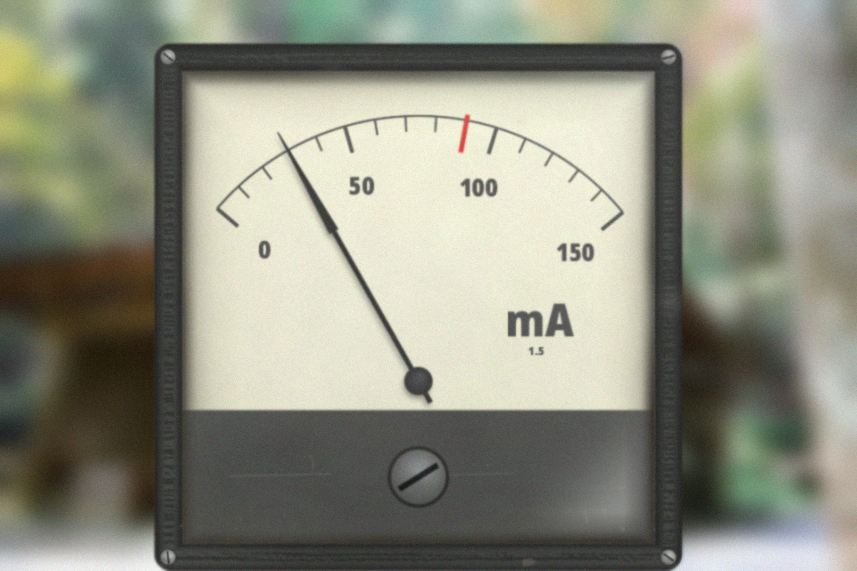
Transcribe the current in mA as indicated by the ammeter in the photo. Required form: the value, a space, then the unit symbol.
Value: 30 mA
